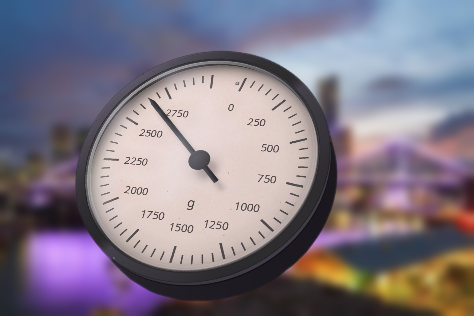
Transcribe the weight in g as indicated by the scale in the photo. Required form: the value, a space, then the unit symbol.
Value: 2650 g
